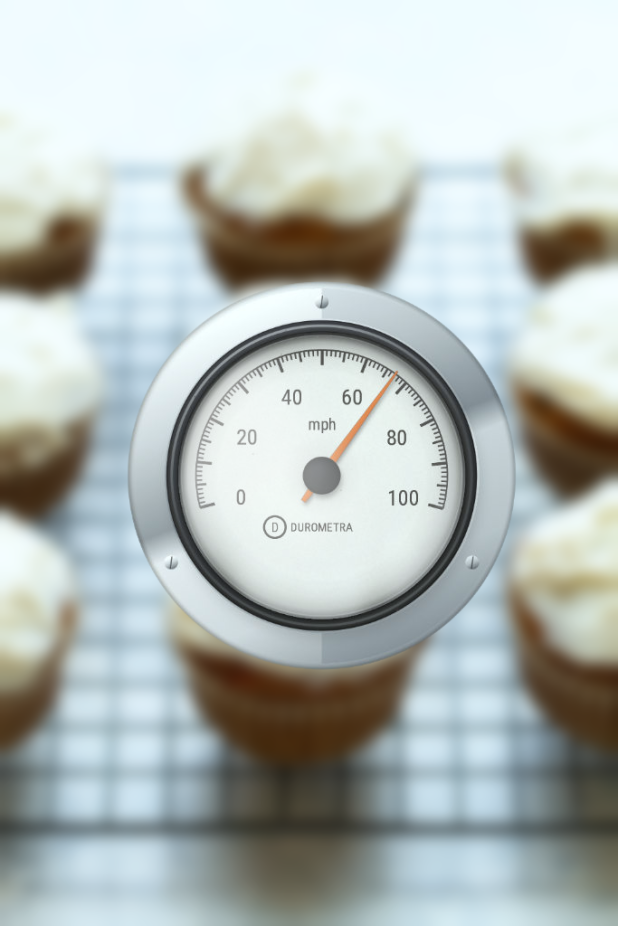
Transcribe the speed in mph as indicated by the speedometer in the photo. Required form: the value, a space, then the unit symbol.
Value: 67 mph
